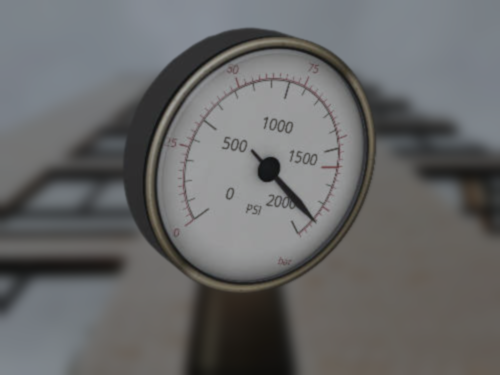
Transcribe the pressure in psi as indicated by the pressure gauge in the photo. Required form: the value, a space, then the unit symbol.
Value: 1900 psi
